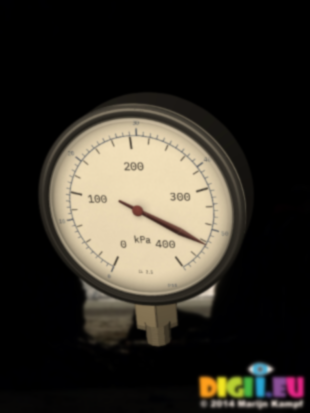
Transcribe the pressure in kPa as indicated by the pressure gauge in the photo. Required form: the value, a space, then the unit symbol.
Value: 360 kPa
